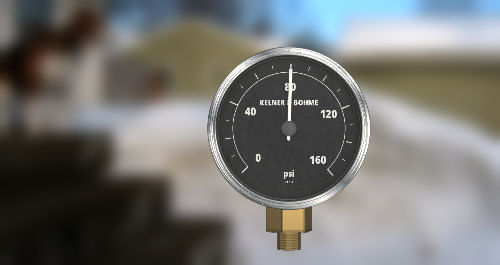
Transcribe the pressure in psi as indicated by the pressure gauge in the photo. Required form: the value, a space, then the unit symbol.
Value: 80 psi
